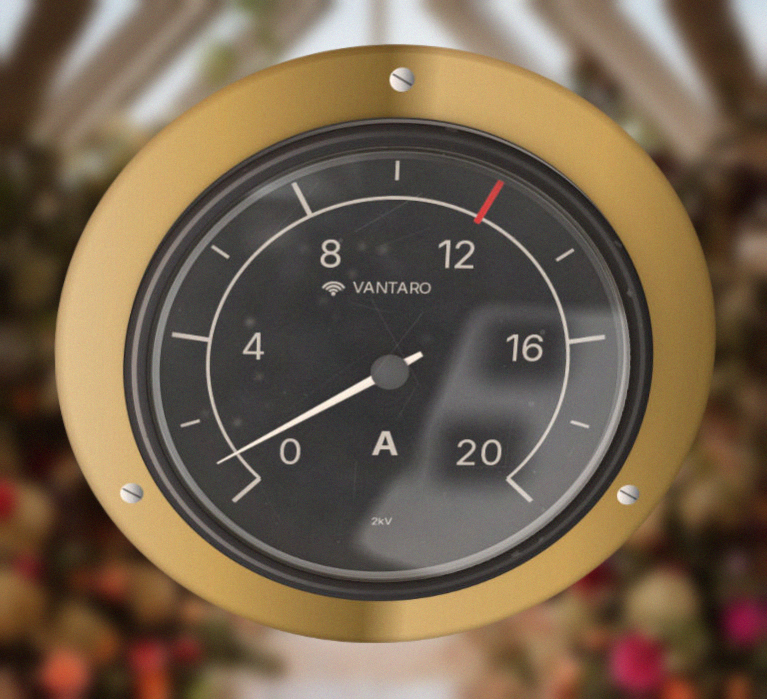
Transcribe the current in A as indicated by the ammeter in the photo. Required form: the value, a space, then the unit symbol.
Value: 1 A
